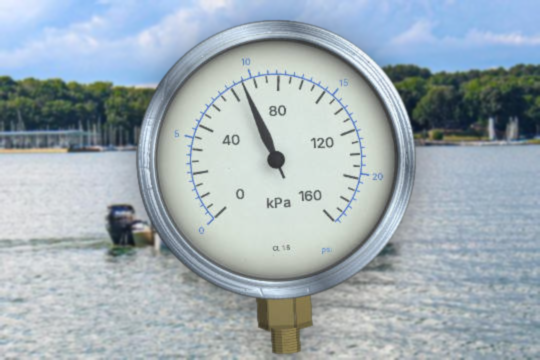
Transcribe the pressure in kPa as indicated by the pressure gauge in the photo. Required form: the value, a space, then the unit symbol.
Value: 65 kPa
